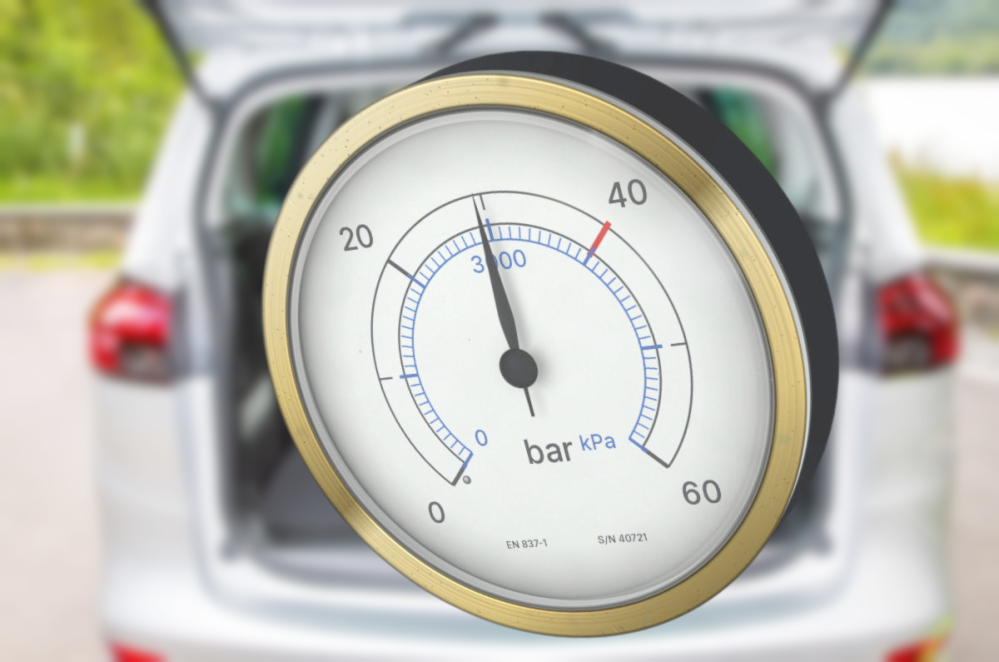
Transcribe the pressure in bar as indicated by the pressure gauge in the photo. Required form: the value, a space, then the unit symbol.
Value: 30 bar
